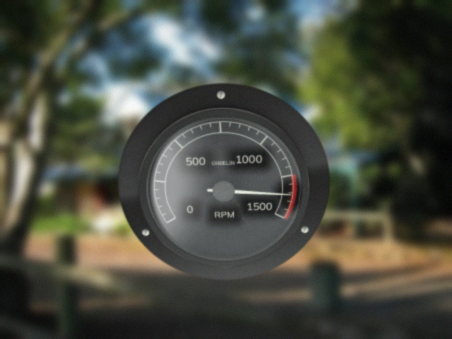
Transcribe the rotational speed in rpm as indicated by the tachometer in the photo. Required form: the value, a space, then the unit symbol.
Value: 1350 rpm
